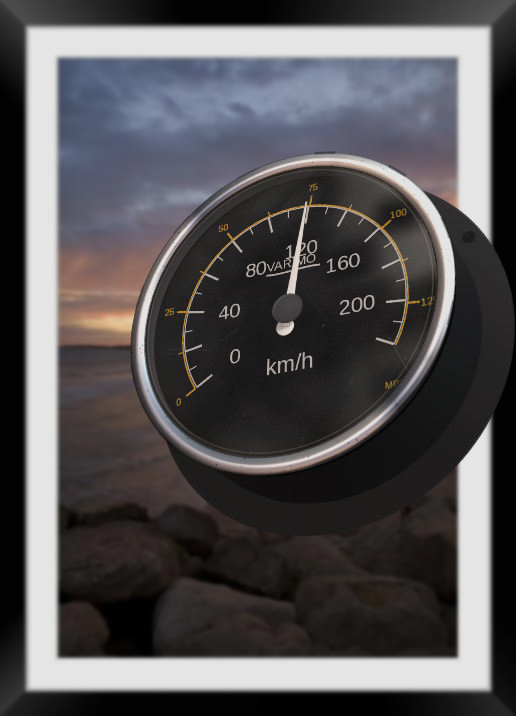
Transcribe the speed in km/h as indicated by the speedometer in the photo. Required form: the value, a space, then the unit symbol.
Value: 120 km/h
